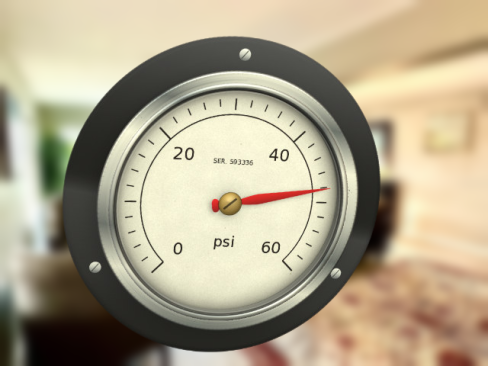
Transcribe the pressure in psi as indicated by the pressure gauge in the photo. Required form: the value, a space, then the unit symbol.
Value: 48 psi
